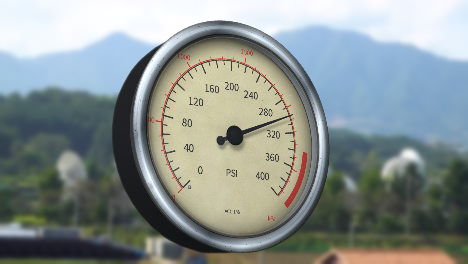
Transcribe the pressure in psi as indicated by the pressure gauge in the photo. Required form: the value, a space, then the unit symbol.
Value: 300 psi
